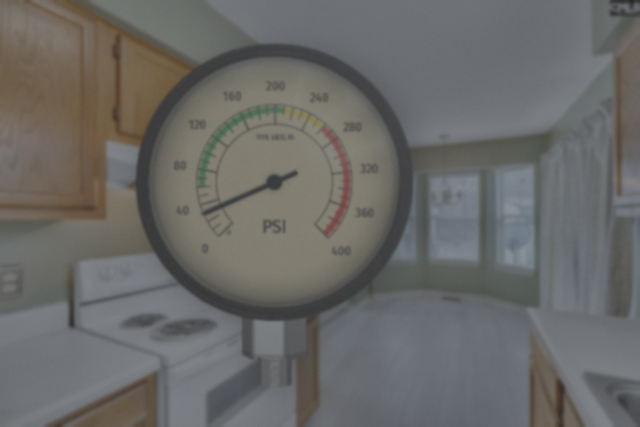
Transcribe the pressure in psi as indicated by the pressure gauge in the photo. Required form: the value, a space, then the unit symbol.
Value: 30 psi
